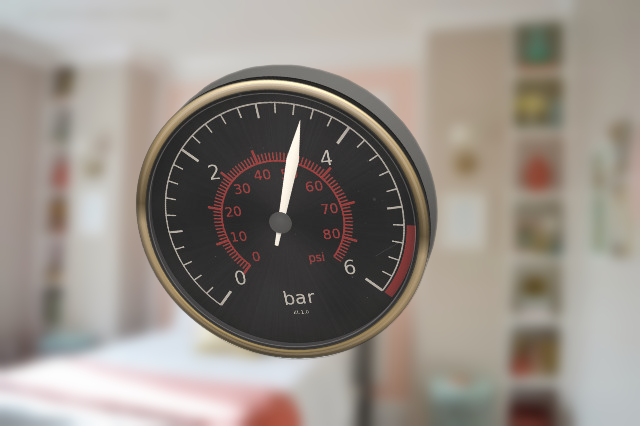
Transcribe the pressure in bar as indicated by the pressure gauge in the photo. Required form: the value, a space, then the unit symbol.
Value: 3.5 bar
